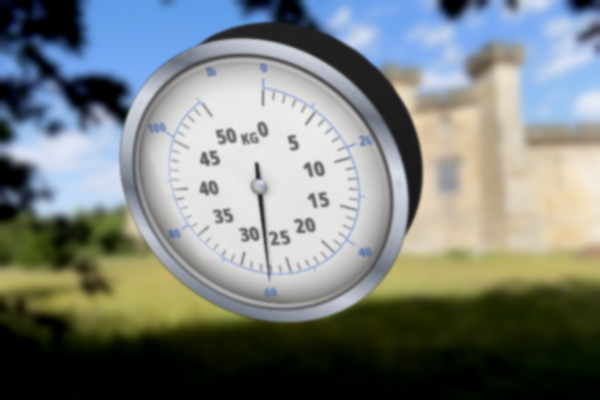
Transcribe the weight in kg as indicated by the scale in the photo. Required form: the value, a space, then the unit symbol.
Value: 27 kg
